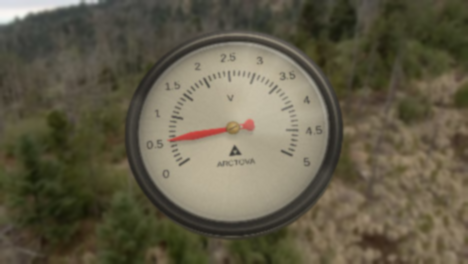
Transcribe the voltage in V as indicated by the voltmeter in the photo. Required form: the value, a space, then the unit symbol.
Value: 0.5 V
